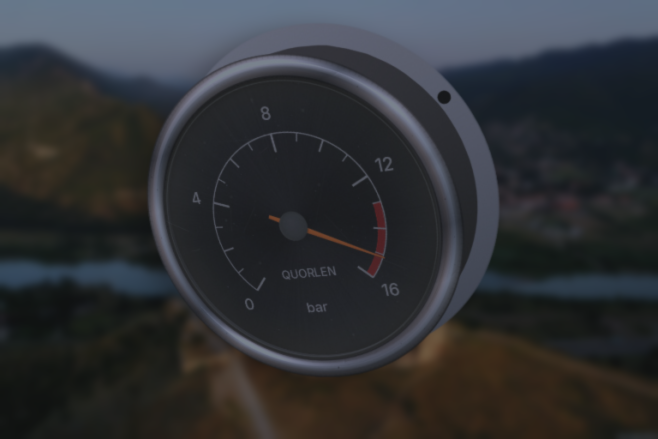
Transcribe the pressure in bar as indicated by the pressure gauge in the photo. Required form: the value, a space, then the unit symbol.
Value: 15 bar
